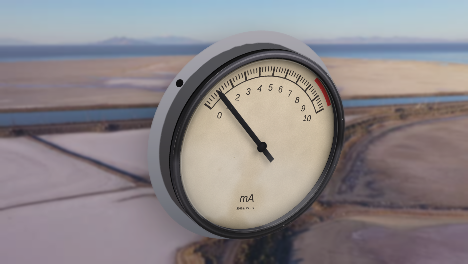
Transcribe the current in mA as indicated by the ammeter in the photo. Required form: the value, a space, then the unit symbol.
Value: 1 mA
